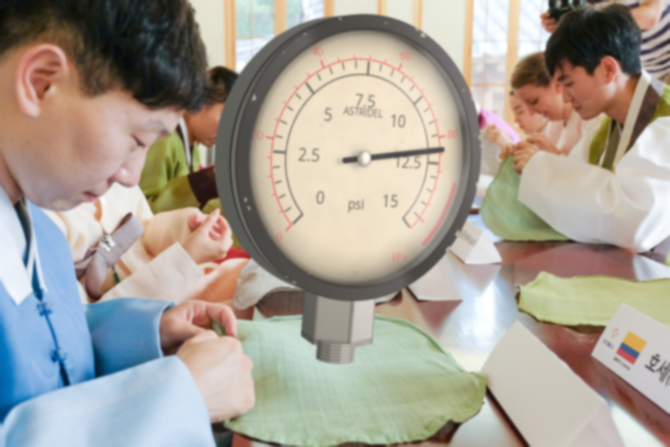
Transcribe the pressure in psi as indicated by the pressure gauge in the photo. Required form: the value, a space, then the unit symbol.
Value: 12 psi
